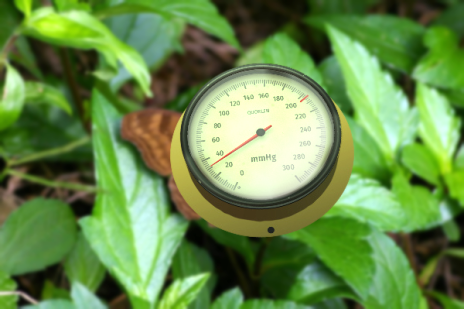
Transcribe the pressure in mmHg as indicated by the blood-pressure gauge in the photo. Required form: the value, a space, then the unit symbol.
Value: 30 mmHg
